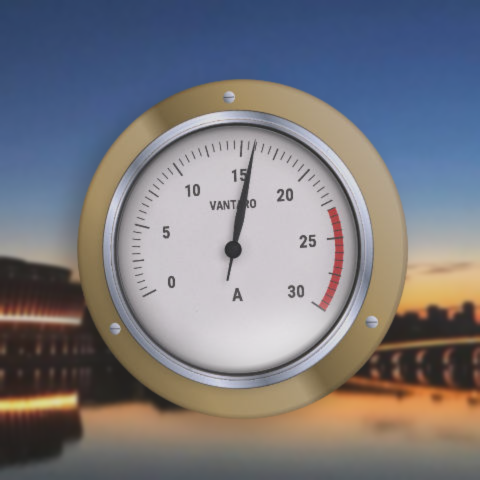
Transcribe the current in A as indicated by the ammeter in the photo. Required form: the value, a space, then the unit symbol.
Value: 16 A
